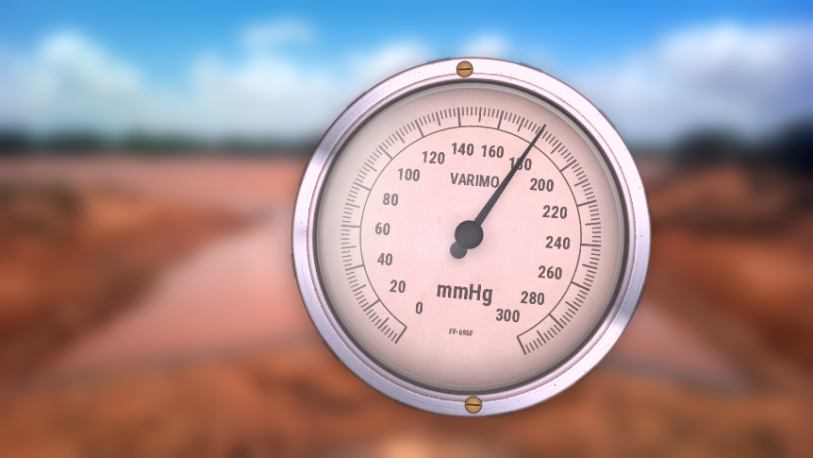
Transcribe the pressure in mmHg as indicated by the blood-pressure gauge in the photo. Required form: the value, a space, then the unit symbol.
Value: 180 mmHg
